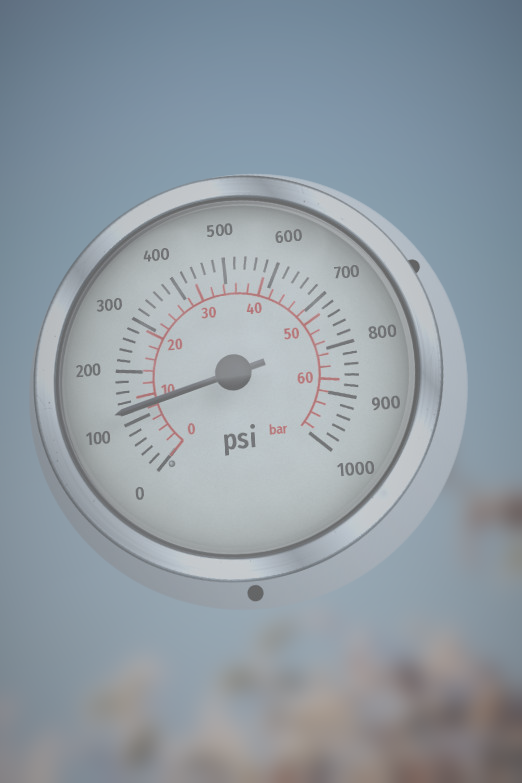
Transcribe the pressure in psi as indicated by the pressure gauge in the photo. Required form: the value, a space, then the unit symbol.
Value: 120 psi
